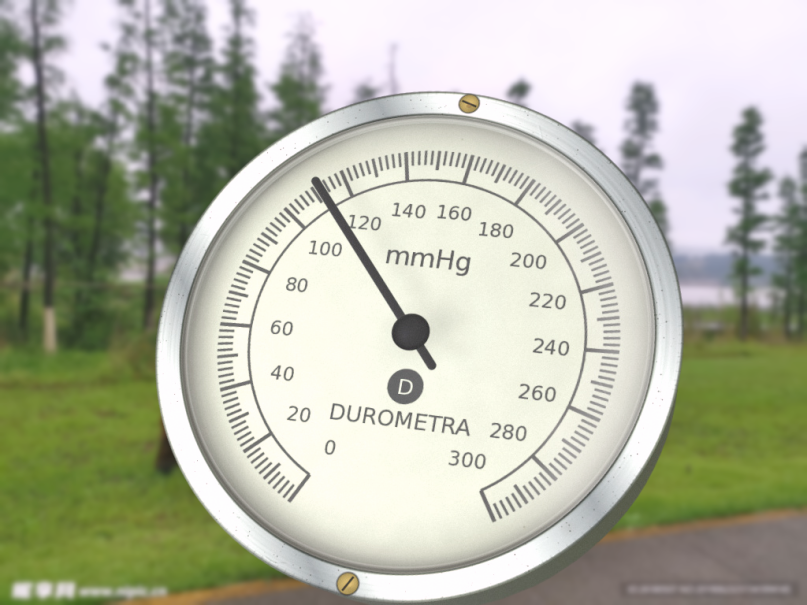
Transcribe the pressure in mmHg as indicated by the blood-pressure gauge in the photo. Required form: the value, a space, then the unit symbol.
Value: 112 mmHg
